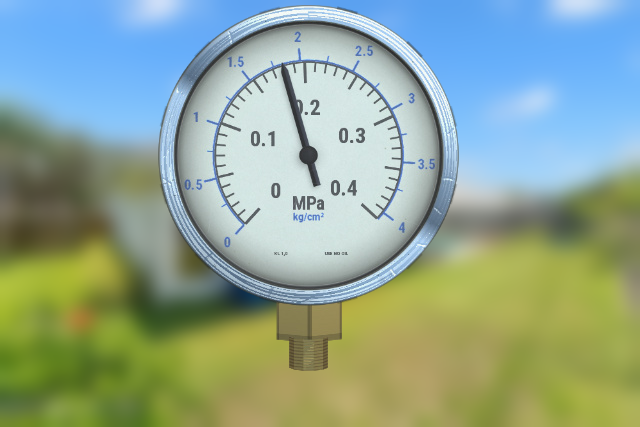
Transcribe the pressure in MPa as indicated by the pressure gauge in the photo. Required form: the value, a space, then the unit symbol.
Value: 0.18 MPa
